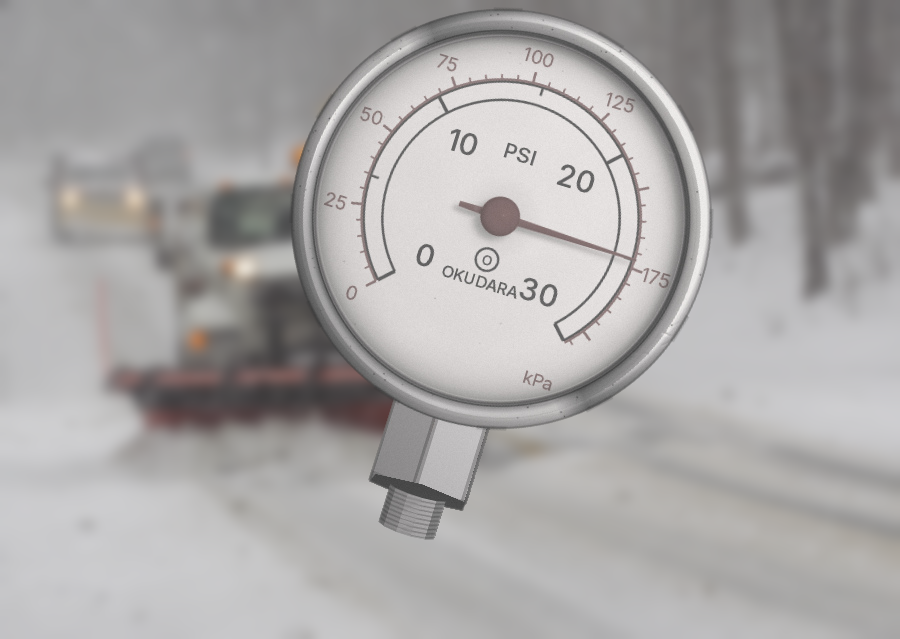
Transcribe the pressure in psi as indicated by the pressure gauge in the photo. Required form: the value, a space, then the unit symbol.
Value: 25 psi
